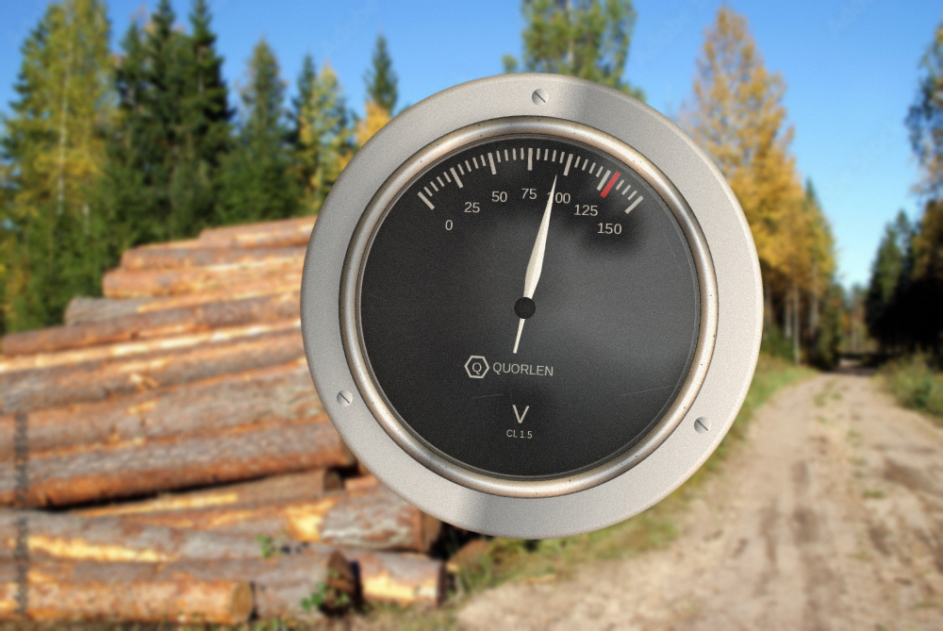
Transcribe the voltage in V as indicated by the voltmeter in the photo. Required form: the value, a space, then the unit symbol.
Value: 95 V
